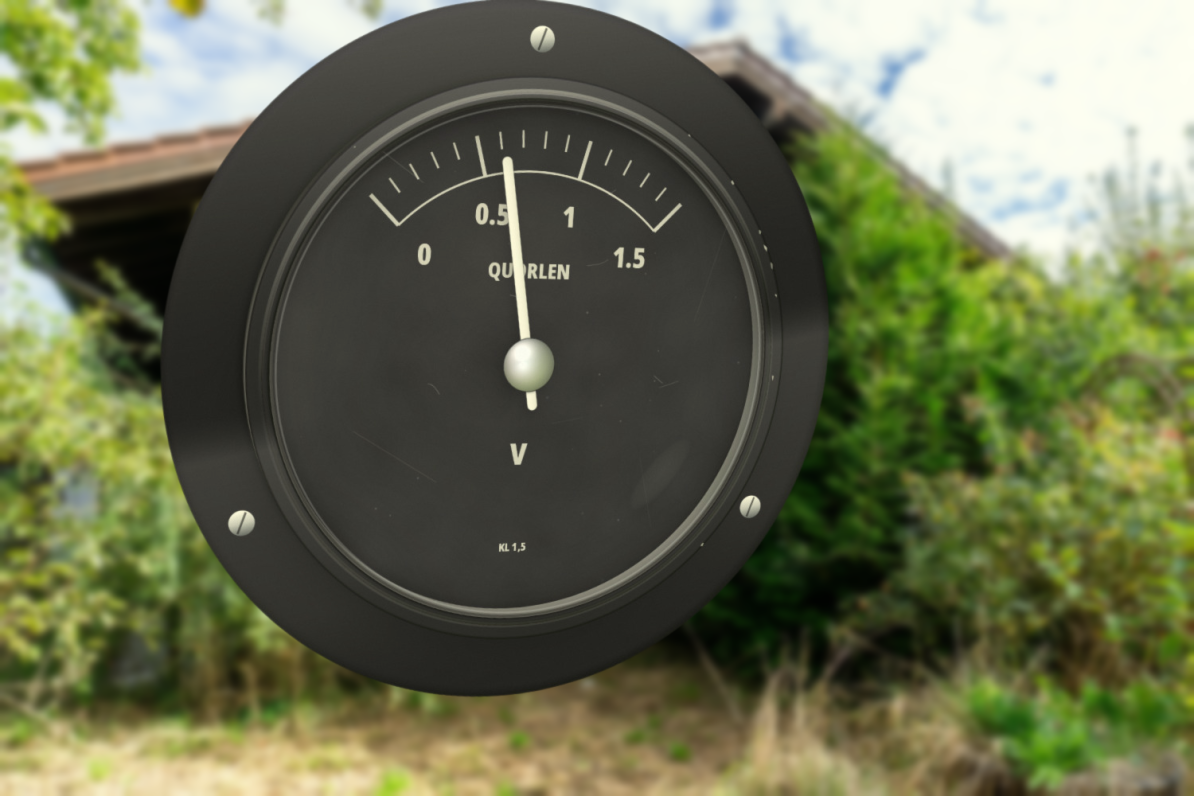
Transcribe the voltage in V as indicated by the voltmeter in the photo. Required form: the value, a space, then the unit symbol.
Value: 0.6 V
